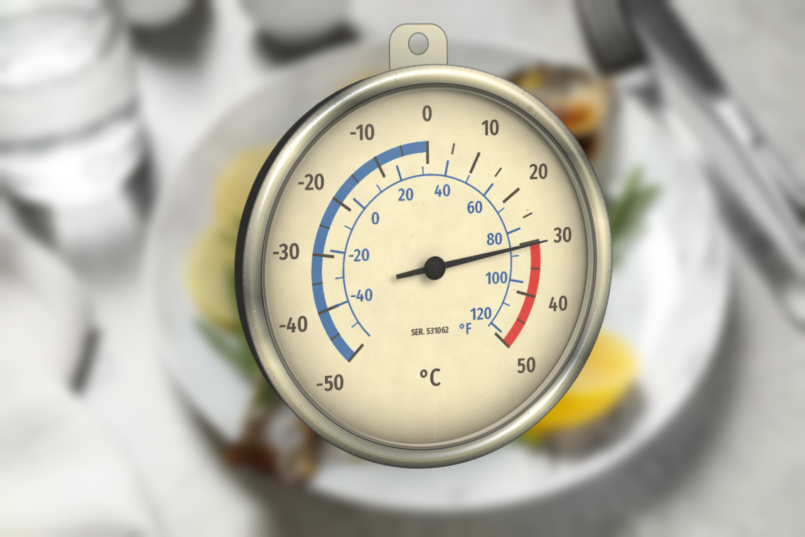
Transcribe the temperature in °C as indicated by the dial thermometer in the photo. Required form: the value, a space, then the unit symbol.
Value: 30 °C
